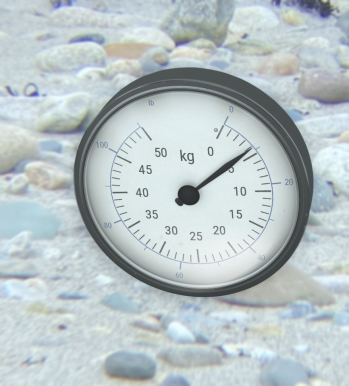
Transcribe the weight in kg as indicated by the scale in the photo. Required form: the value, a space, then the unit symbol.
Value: 4 kg
